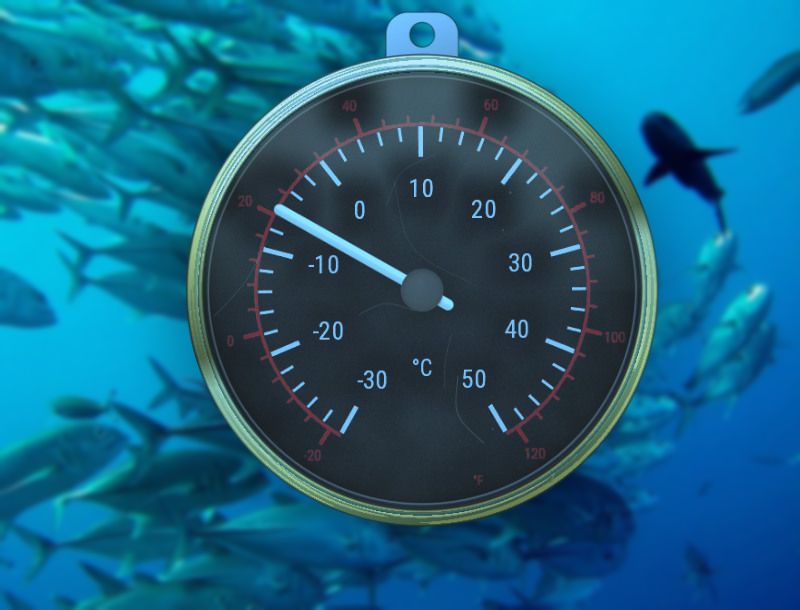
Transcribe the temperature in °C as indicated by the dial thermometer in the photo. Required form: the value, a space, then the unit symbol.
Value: -6 °C
